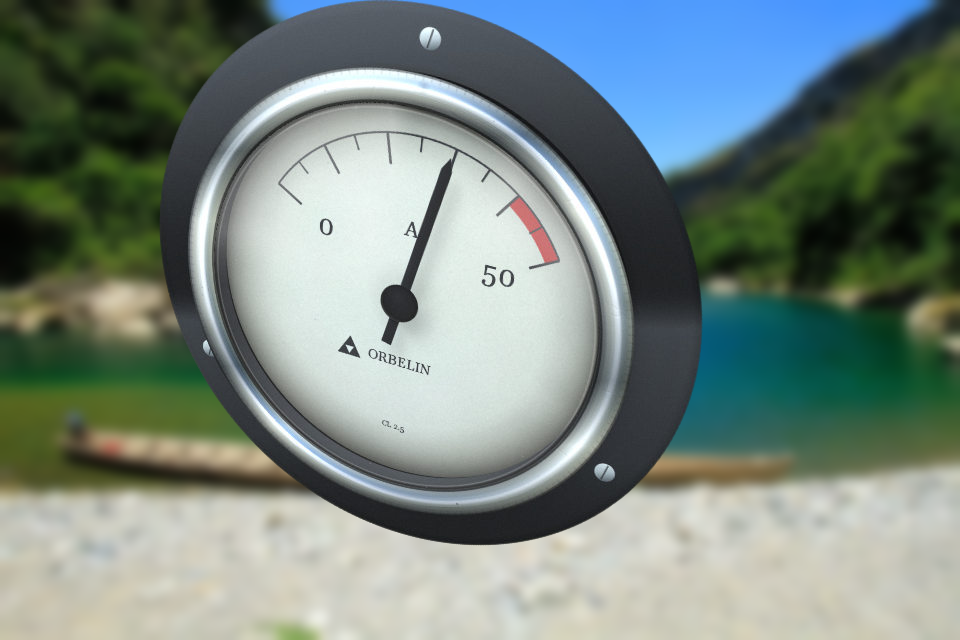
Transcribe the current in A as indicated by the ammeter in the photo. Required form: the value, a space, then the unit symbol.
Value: 30 A
